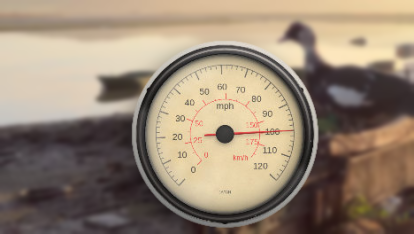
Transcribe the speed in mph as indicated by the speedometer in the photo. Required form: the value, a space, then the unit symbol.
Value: 100 mph
